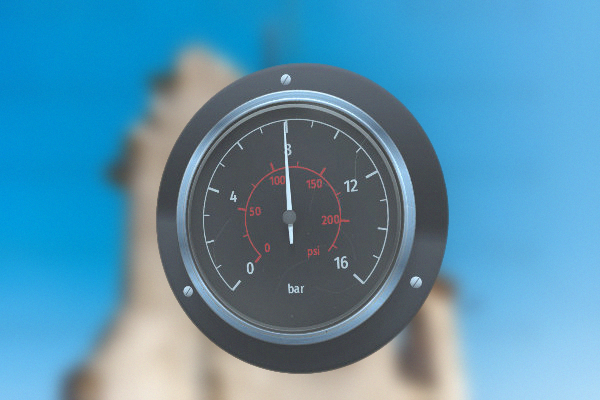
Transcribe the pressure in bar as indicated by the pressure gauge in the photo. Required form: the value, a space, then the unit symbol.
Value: 8 bar
